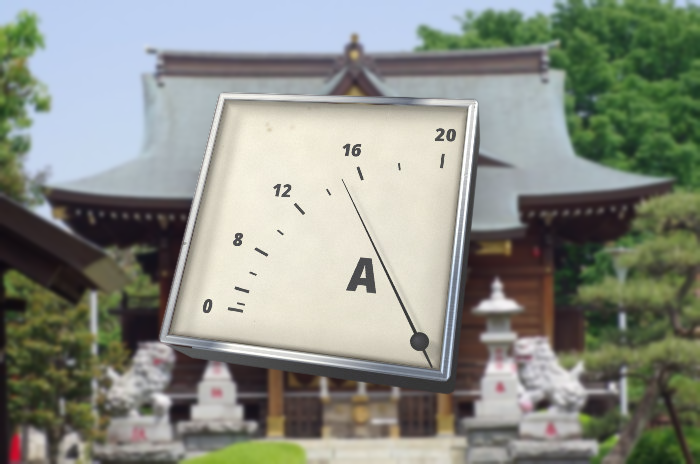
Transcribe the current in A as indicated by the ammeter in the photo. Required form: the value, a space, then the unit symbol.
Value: 15 A
